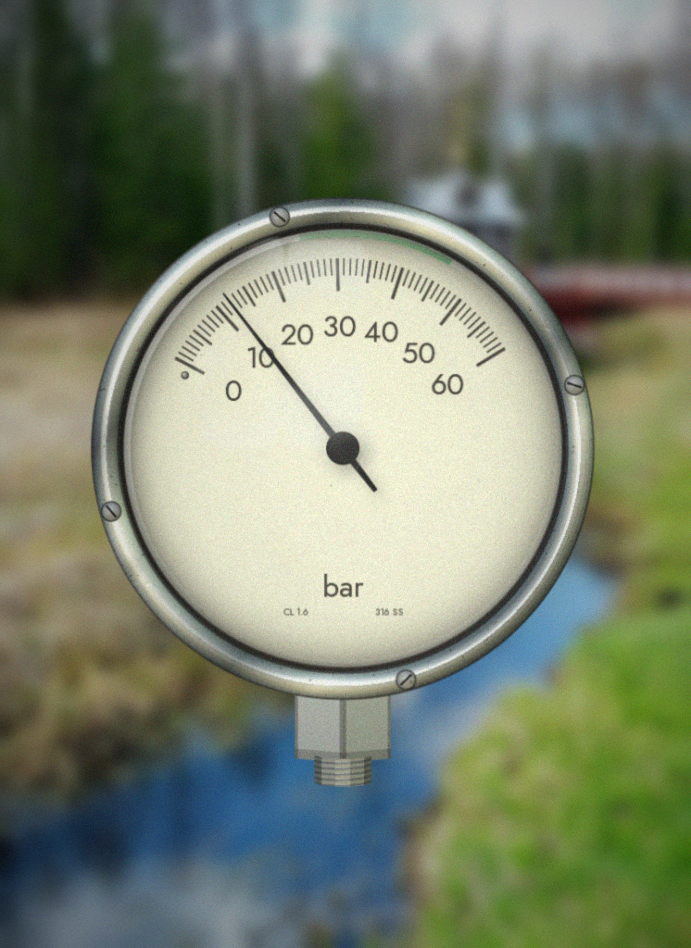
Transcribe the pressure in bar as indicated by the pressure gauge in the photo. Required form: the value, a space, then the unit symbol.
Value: 12 bar
